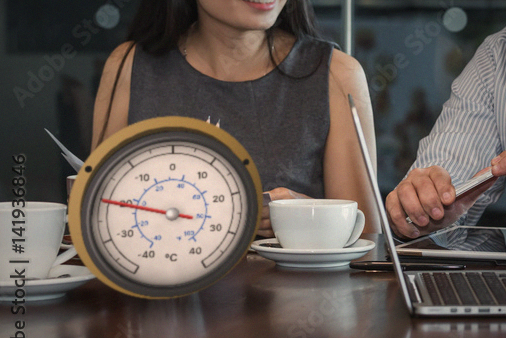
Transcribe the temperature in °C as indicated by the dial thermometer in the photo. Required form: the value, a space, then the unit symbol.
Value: -20 °C
